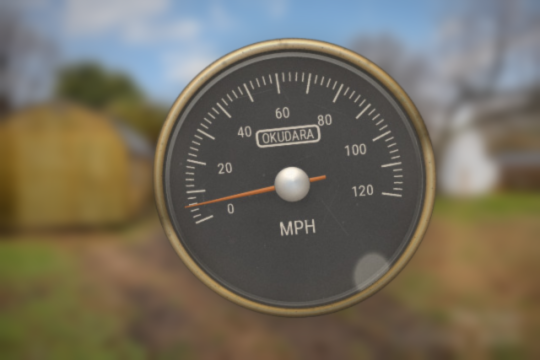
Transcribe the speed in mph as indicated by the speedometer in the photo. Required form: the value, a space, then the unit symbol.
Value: 6 mph
